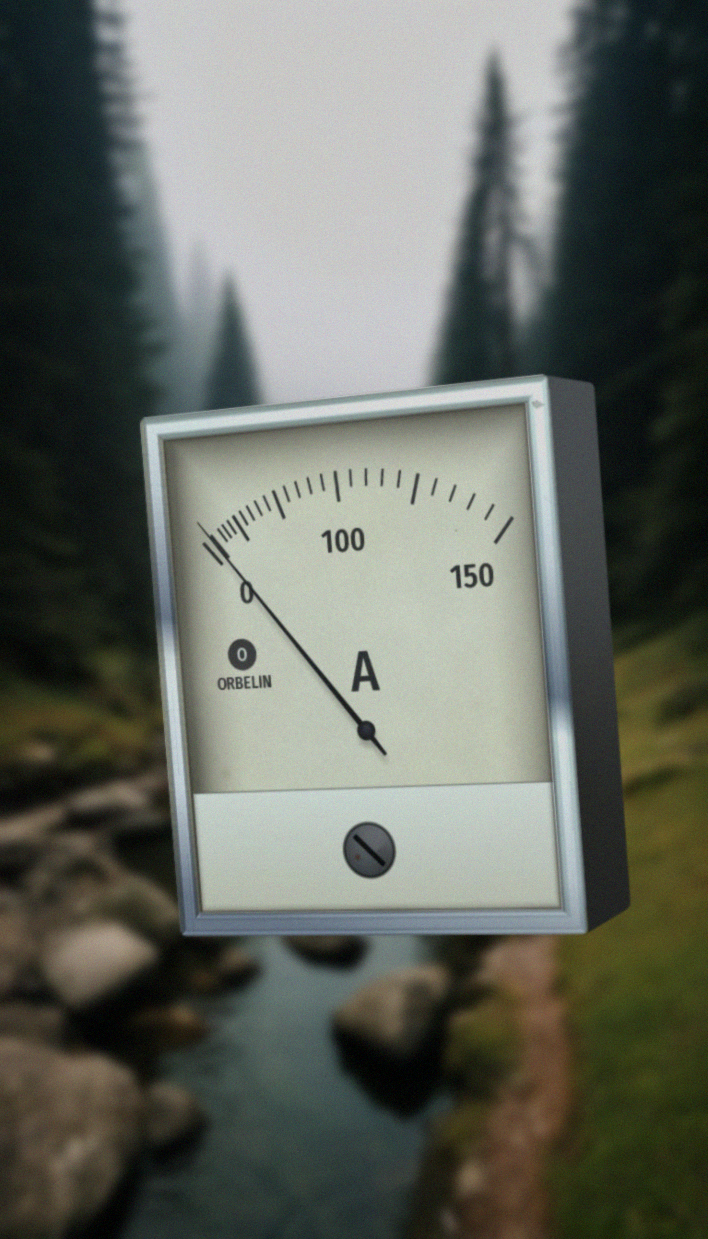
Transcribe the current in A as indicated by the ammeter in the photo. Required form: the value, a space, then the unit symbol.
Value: 25 A
